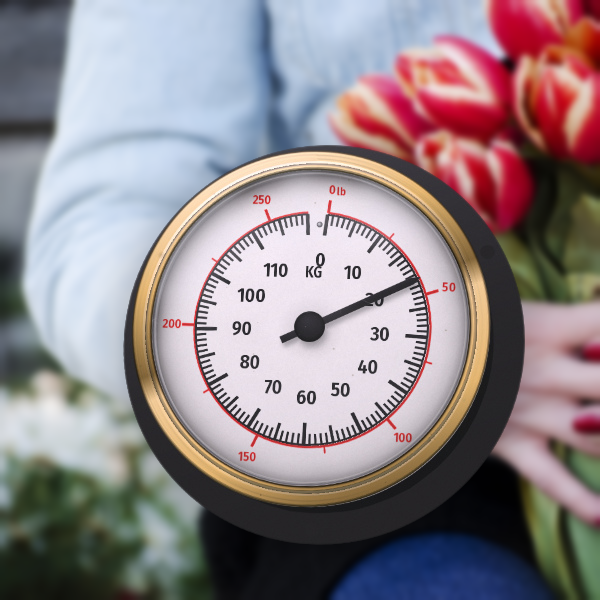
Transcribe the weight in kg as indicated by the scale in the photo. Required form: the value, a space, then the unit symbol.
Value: 20 kg
